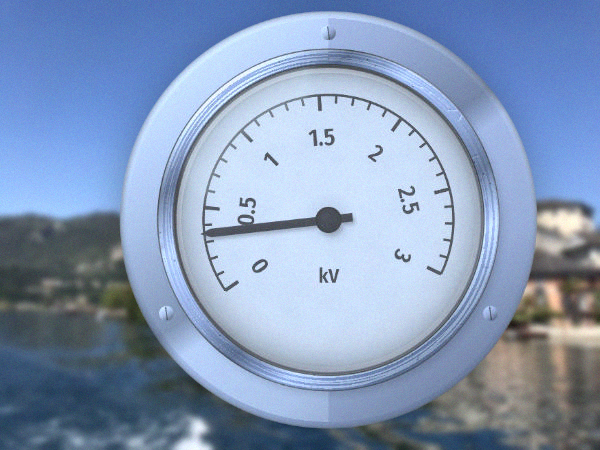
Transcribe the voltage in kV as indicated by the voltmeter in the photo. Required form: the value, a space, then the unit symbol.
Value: 0.35 kV
